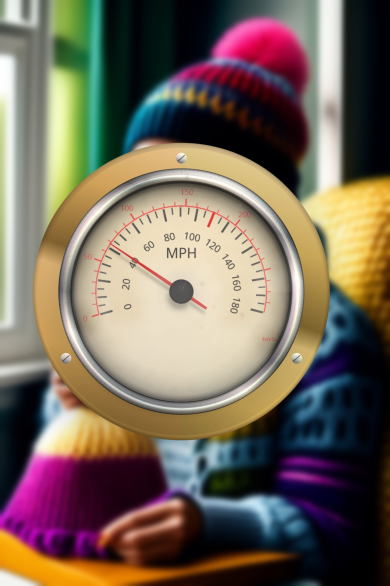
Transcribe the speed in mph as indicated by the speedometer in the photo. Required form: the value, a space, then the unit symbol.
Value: 42.5 mph
